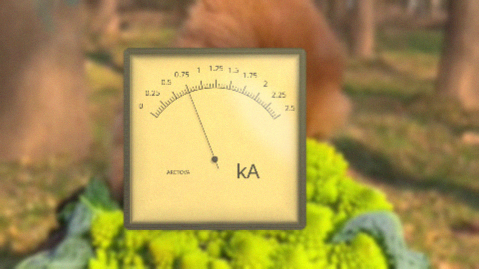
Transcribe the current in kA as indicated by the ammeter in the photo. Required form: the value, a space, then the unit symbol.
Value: 0.75 kA
